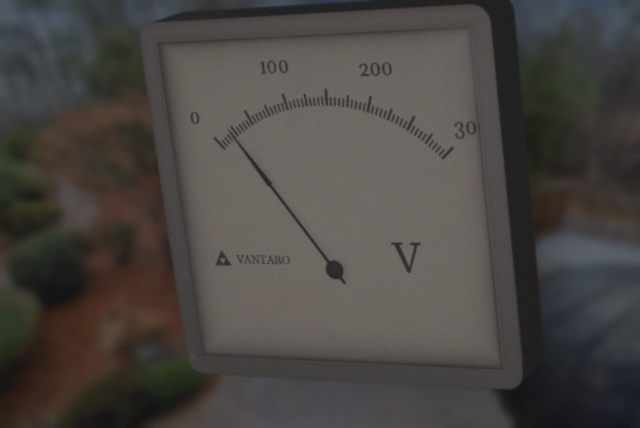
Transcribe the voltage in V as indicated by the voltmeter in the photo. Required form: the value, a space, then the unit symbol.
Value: 25 V
